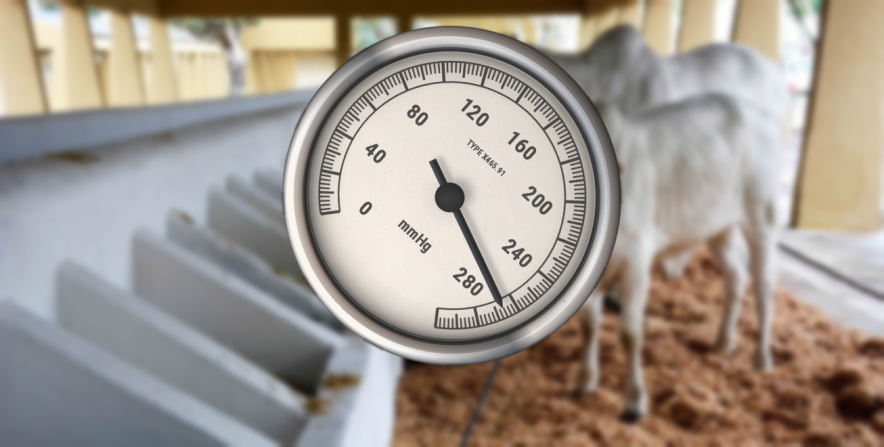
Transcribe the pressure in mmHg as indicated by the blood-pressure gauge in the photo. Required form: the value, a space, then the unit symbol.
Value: 266 mmHg
